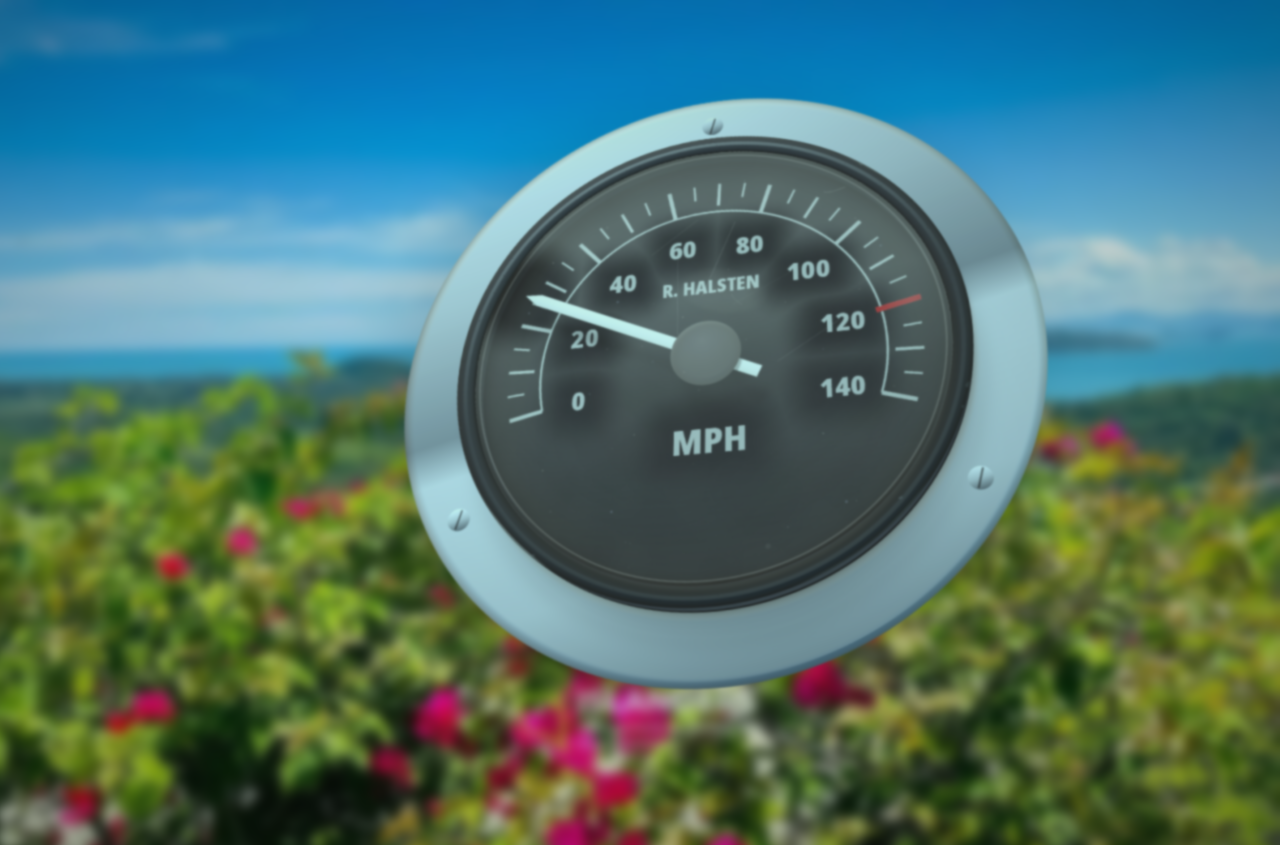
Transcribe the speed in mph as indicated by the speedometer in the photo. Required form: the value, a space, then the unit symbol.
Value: 25 mph
